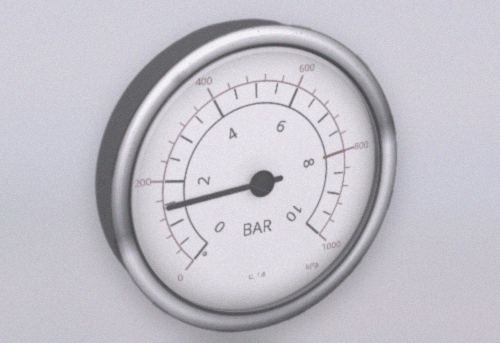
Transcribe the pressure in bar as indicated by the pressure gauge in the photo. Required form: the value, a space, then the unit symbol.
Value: 1.5 bar
